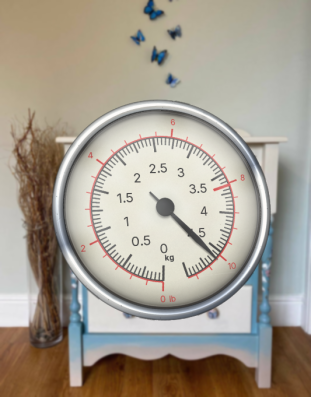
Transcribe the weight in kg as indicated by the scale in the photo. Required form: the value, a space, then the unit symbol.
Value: 4.6 kg
